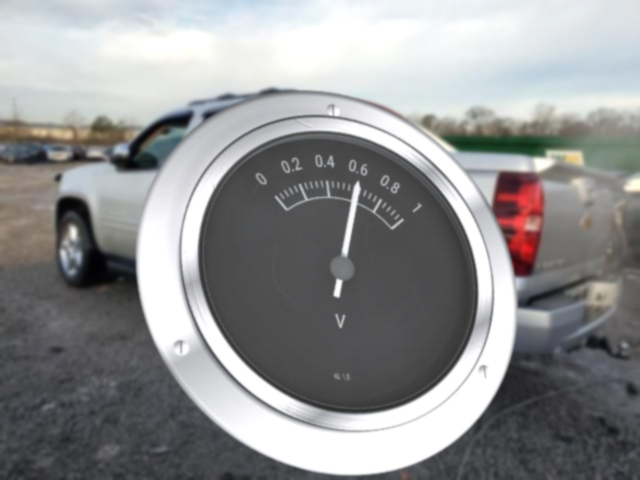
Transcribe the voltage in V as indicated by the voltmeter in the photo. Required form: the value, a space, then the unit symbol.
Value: 0.6 V
